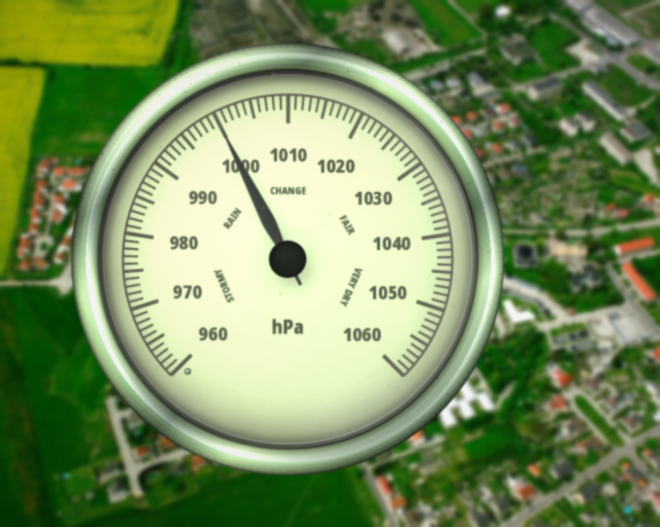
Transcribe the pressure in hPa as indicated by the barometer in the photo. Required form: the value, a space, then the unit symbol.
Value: 1000 hPa
